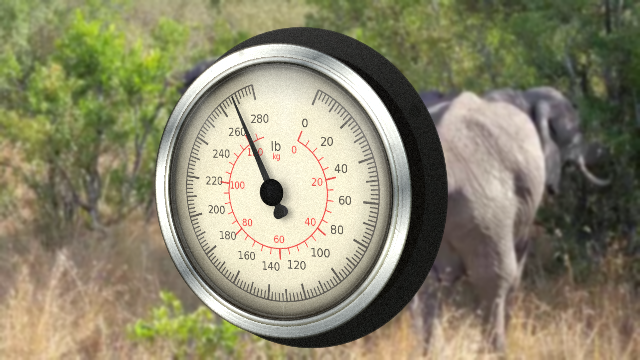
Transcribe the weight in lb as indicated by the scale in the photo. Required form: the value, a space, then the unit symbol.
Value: 270 lb
